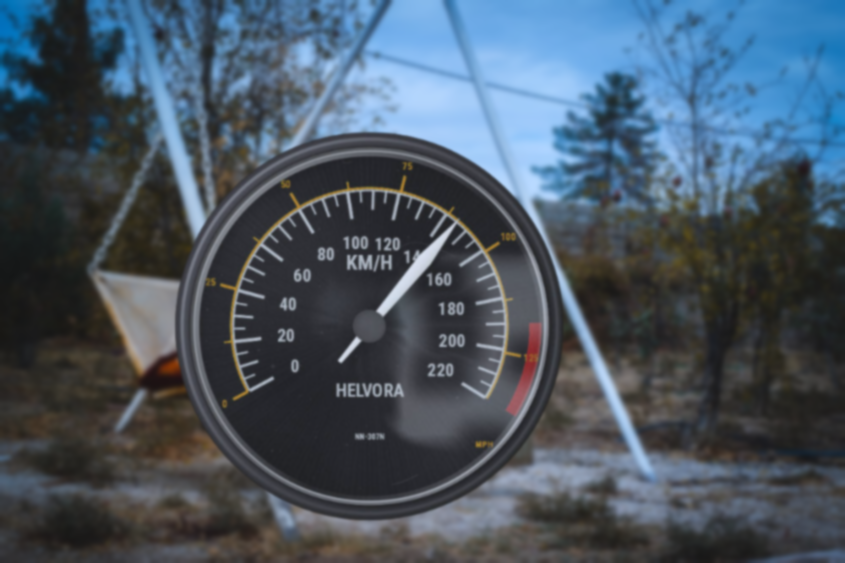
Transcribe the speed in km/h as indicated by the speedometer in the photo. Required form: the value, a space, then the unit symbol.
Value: 145 km/h
